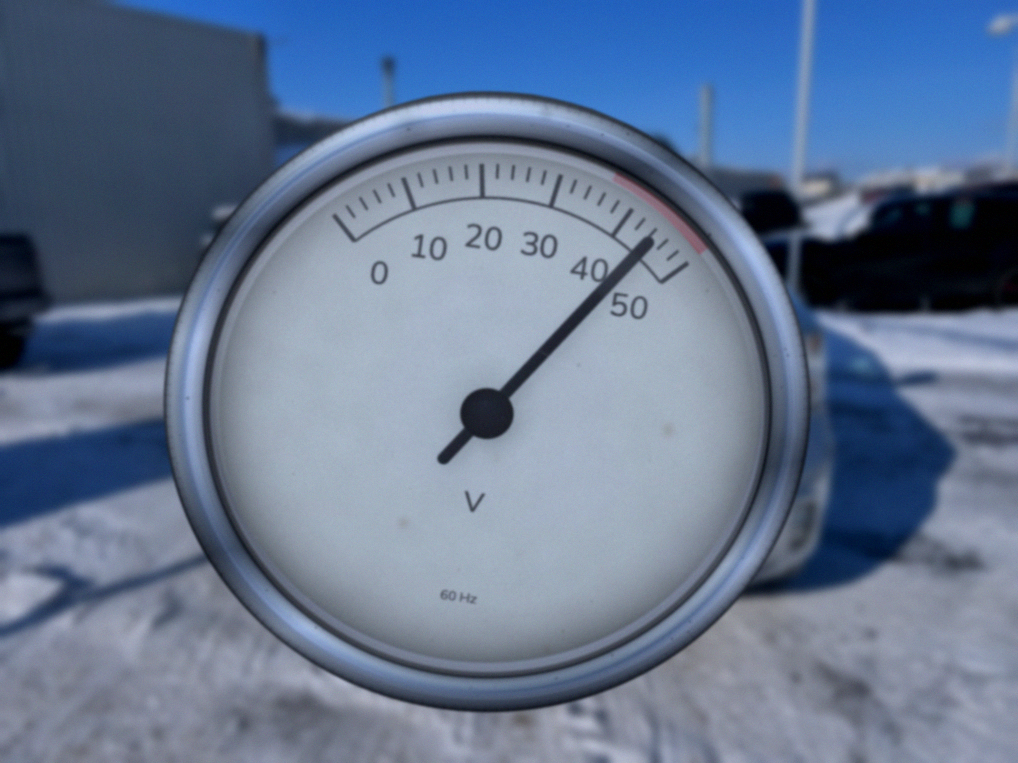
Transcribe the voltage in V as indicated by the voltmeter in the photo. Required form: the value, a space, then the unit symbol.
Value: 44 V
